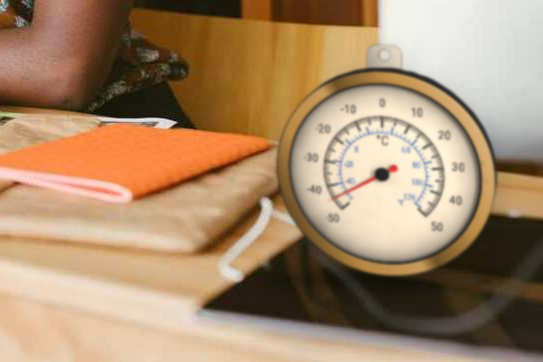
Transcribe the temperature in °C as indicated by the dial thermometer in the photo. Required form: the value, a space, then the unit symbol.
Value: -45 °C
